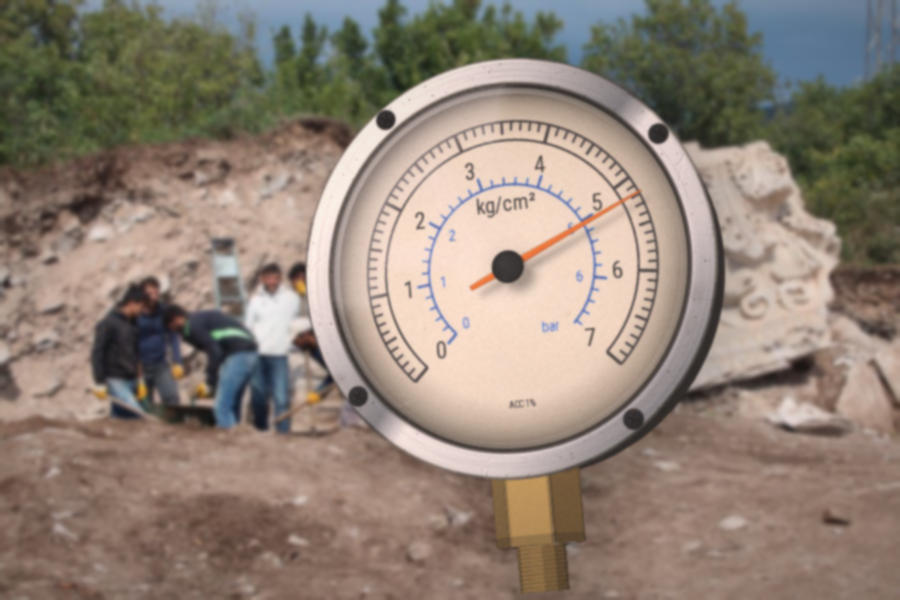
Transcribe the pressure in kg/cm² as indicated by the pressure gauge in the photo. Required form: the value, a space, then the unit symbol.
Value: 5.2 kg/cm²
